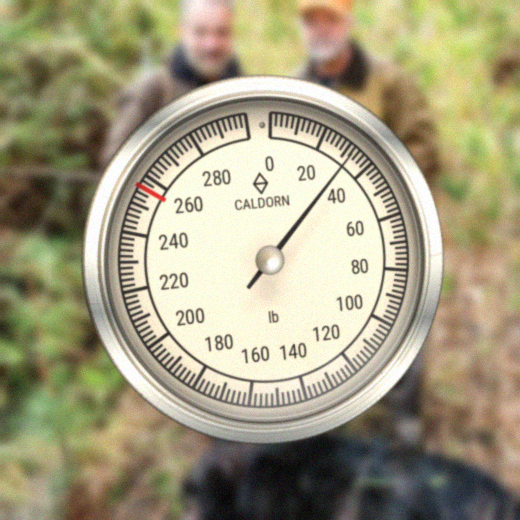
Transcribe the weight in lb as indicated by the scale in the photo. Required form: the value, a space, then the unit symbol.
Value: 32 lb
